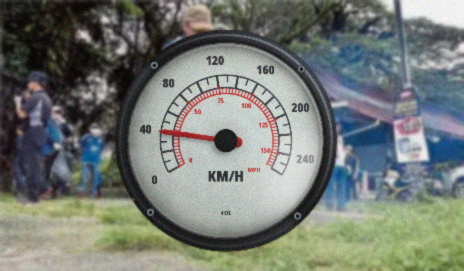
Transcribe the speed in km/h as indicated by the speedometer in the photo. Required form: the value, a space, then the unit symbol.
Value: 40 km/h
